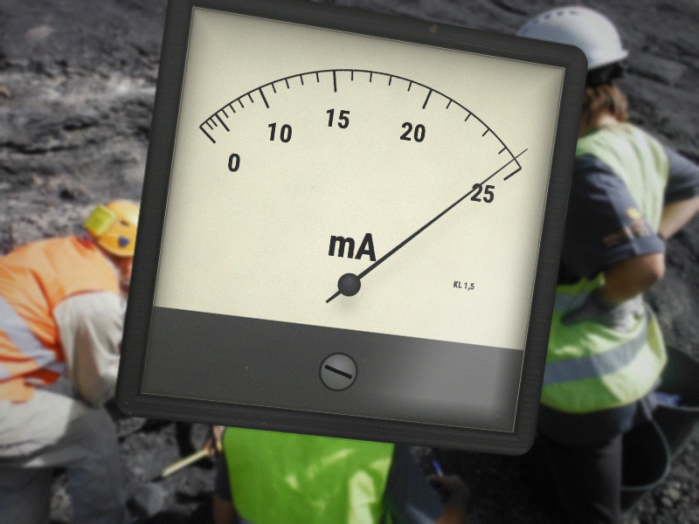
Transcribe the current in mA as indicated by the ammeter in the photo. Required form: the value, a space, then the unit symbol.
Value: 24.5 mA
